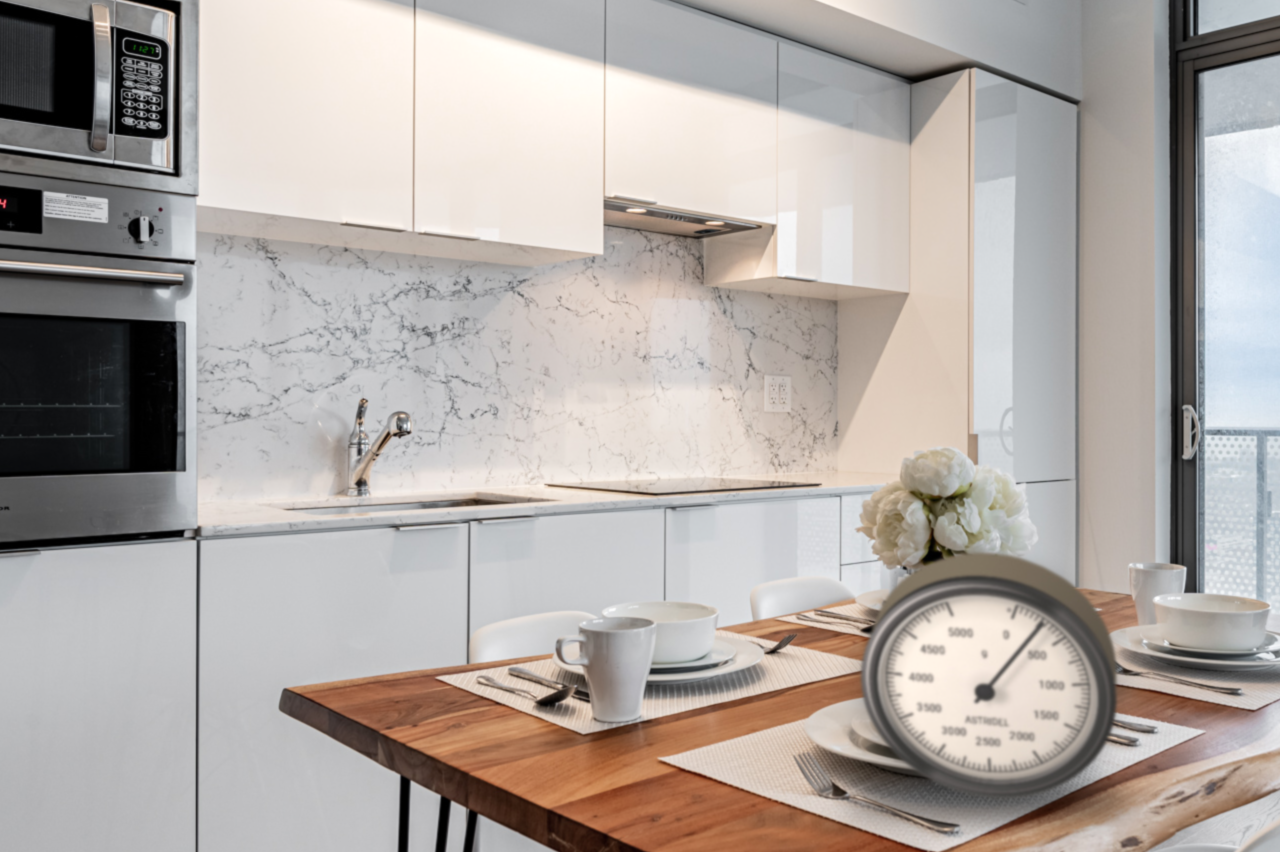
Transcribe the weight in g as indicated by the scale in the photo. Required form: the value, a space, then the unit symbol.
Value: 250 g
